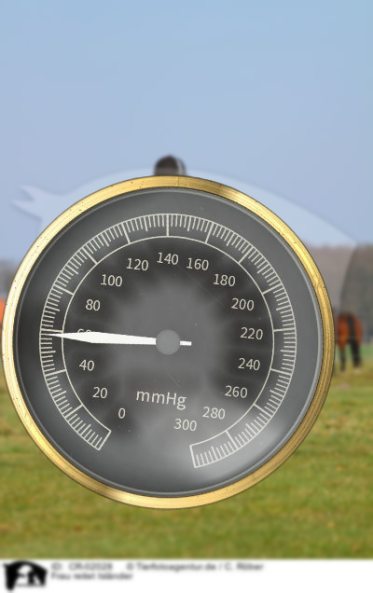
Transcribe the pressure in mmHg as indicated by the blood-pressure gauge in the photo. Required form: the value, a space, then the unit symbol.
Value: 58 mmHg
